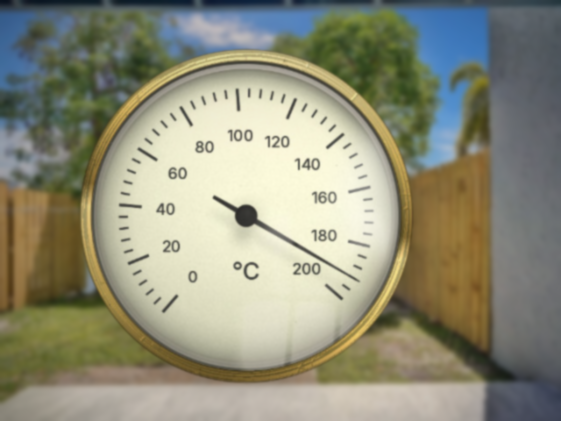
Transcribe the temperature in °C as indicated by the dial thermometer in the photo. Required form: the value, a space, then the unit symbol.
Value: 192 °C
